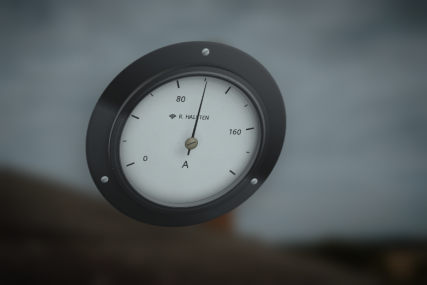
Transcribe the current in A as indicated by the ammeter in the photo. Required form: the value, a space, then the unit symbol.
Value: 100 A
